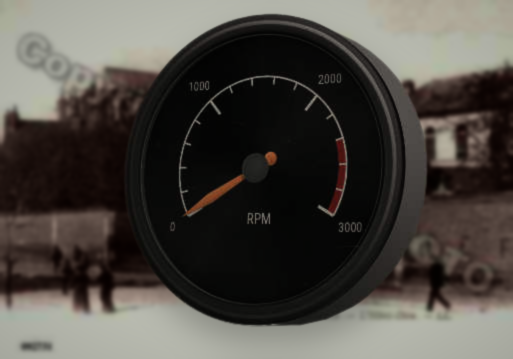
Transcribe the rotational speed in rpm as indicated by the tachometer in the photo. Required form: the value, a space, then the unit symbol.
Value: 0 rpm
